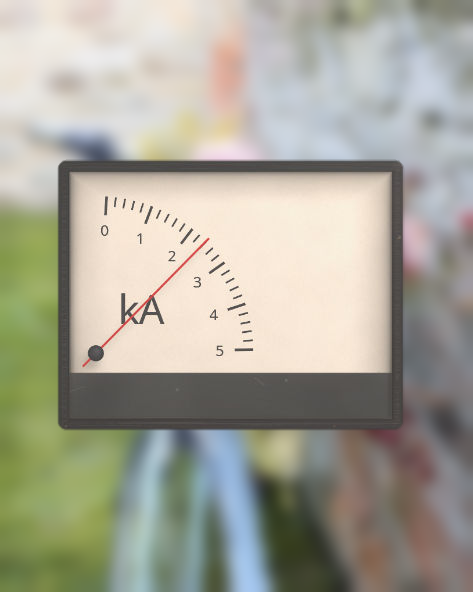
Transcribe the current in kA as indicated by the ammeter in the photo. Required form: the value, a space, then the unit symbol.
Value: 2.4 kA
